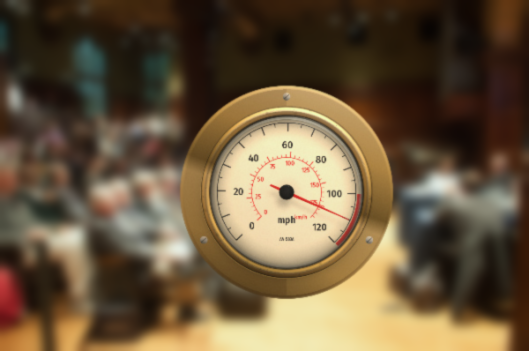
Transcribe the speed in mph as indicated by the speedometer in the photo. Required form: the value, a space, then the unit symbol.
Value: 110 mph
